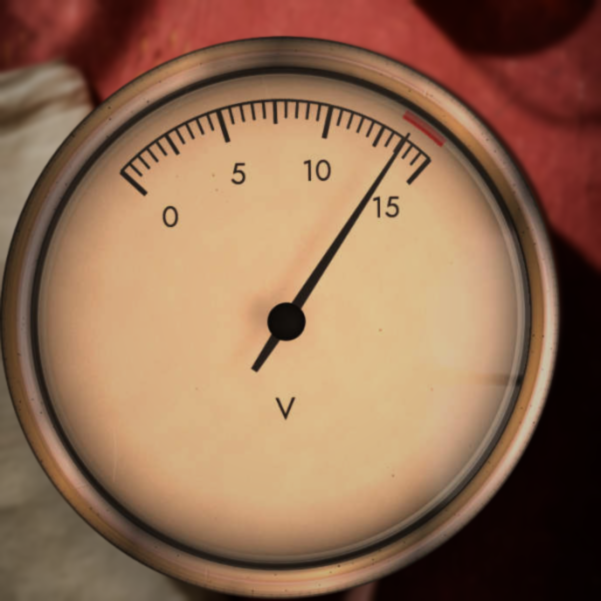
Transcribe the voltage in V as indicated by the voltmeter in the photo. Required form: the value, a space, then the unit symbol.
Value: 13.5 V
